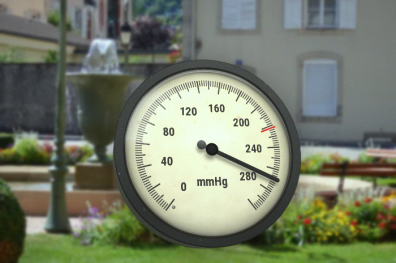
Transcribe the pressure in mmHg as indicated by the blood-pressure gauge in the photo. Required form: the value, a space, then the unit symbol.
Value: 270 mmHg
